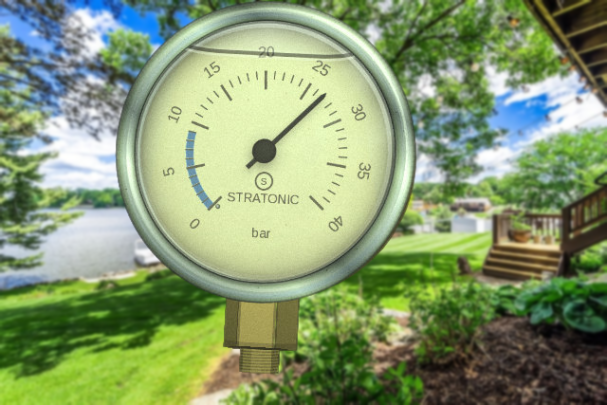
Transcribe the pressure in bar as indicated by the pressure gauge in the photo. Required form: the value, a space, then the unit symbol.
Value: 27 bar
